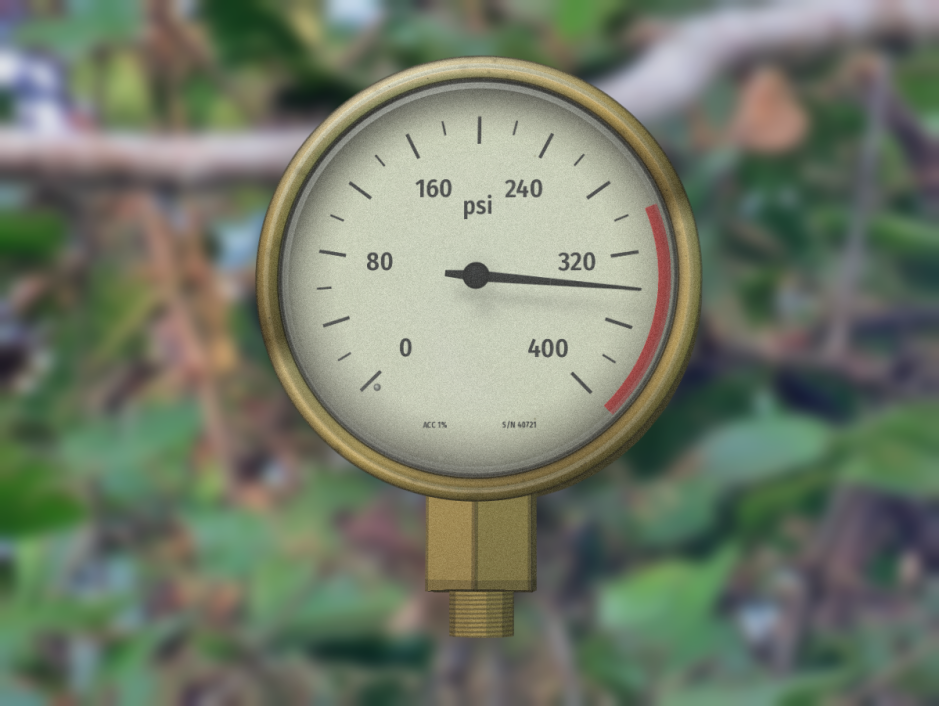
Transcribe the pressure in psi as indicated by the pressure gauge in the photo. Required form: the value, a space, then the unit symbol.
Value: 340 psi
